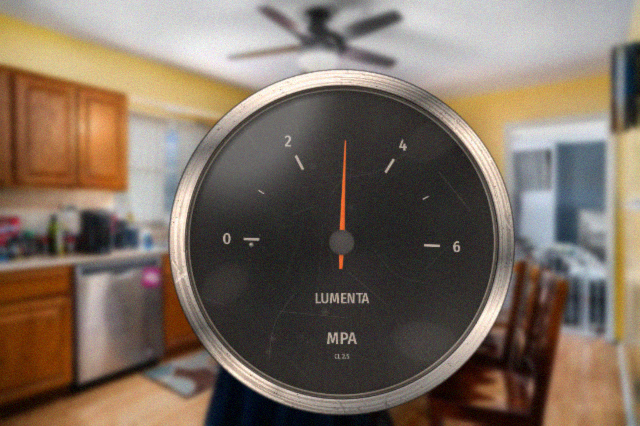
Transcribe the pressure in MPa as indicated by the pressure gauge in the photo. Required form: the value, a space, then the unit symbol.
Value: 3 MPa
